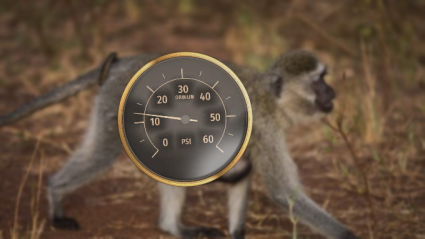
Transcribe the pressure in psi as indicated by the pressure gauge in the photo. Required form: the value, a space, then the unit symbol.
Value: 12.5 psi
